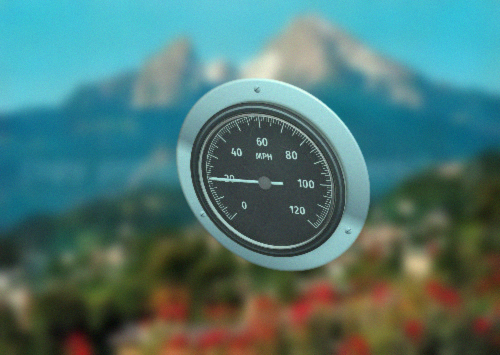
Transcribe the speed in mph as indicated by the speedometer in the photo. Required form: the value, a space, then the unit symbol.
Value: 20 mph
